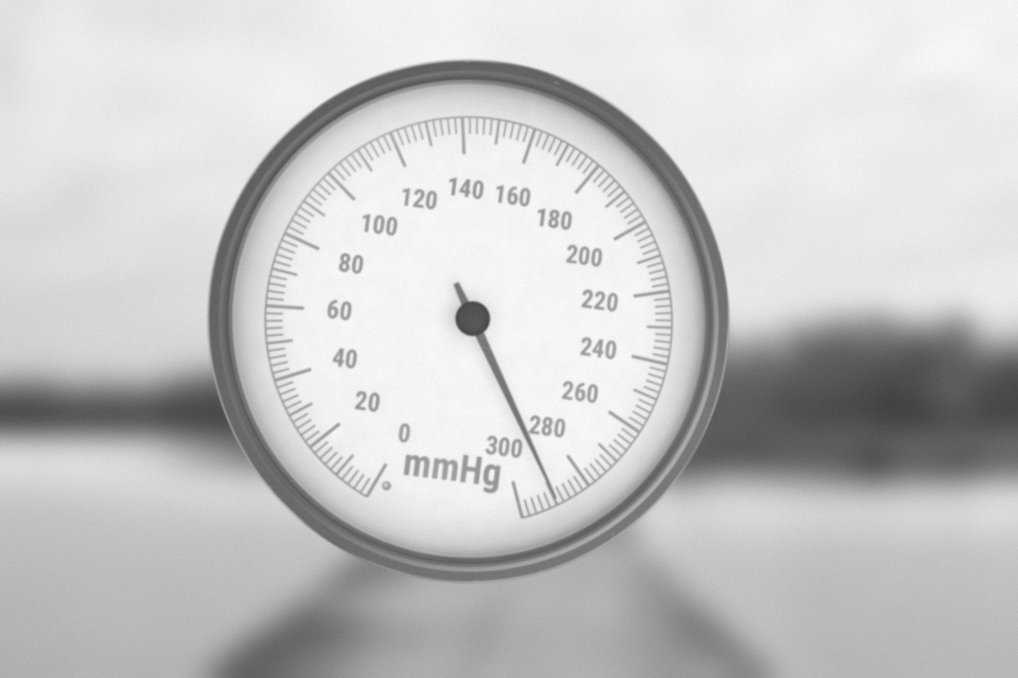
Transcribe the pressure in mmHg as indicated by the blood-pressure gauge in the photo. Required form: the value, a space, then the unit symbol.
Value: 290 mmHg
